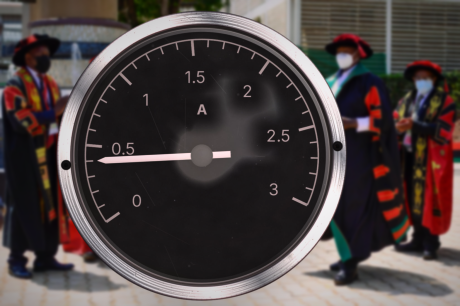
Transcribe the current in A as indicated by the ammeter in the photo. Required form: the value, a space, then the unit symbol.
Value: 0.4 A
